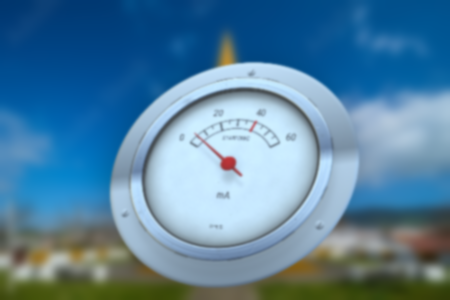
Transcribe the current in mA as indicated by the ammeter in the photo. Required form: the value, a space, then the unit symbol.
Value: 5 mA
